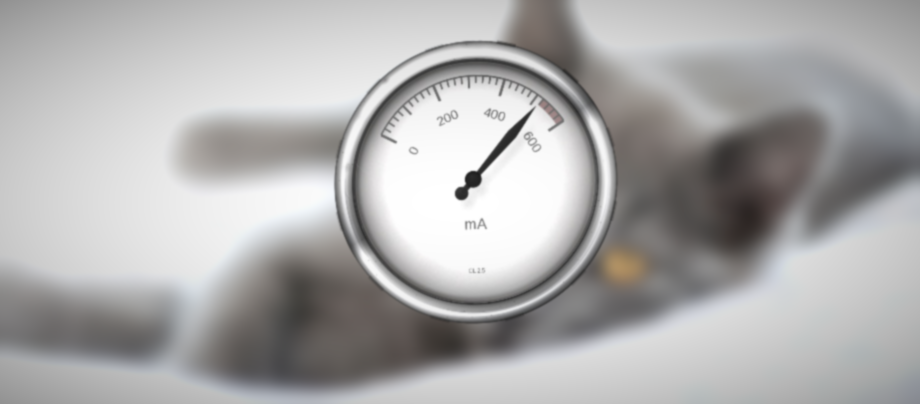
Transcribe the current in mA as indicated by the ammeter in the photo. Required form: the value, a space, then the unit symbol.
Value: 520 mA
